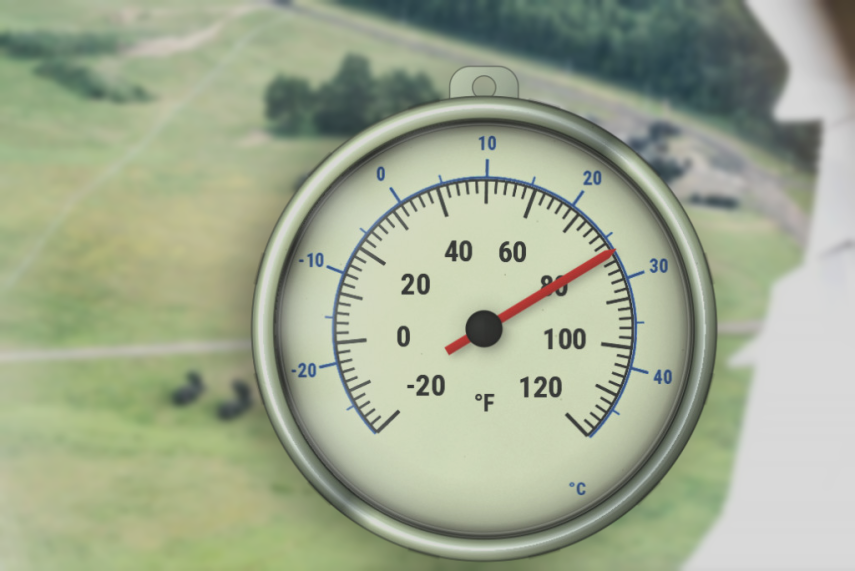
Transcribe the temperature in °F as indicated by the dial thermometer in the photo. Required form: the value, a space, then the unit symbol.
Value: 80 °F
